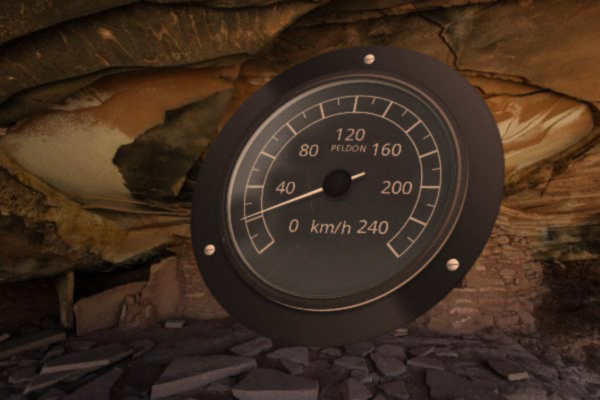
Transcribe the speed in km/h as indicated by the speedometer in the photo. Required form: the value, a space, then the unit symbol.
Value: 20 km/h
